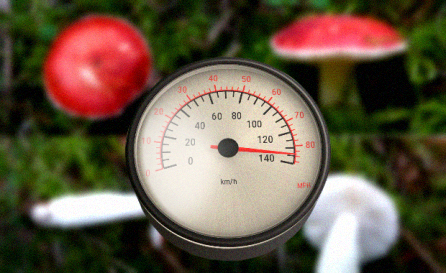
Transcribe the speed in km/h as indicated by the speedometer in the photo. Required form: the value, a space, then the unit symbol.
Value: 135 km/h
